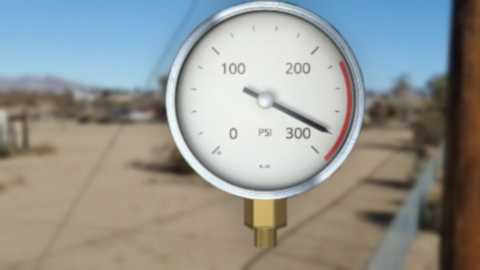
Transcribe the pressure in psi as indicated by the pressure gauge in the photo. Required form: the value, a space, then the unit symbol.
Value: 280 psi
